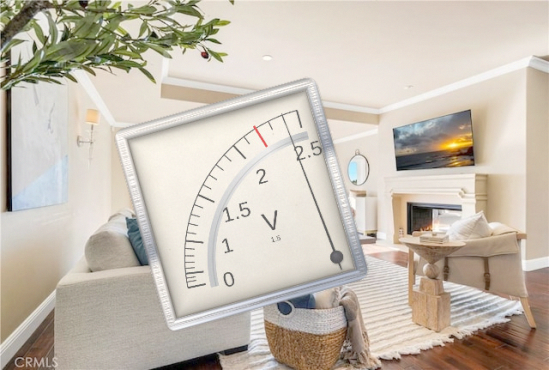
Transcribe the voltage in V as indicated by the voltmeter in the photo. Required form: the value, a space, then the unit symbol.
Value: 2.4 V
